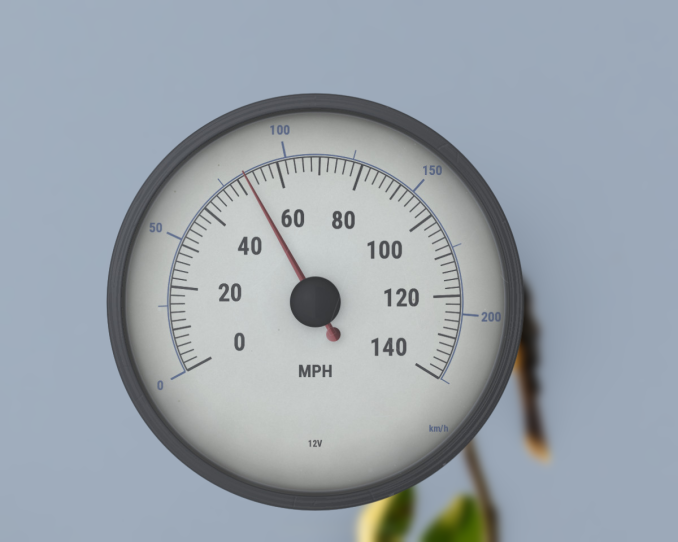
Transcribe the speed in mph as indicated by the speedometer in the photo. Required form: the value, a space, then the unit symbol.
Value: 52 mph
